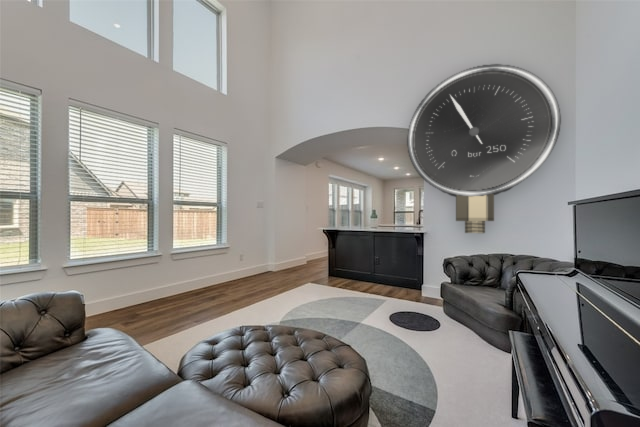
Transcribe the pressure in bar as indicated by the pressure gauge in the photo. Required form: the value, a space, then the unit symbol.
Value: 100 bar
